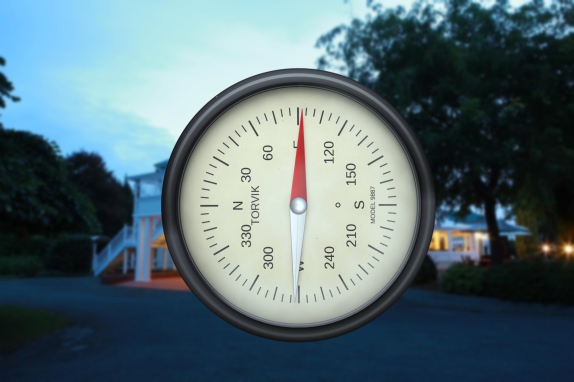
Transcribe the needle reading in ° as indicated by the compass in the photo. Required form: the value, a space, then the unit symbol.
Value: 92.5 °
